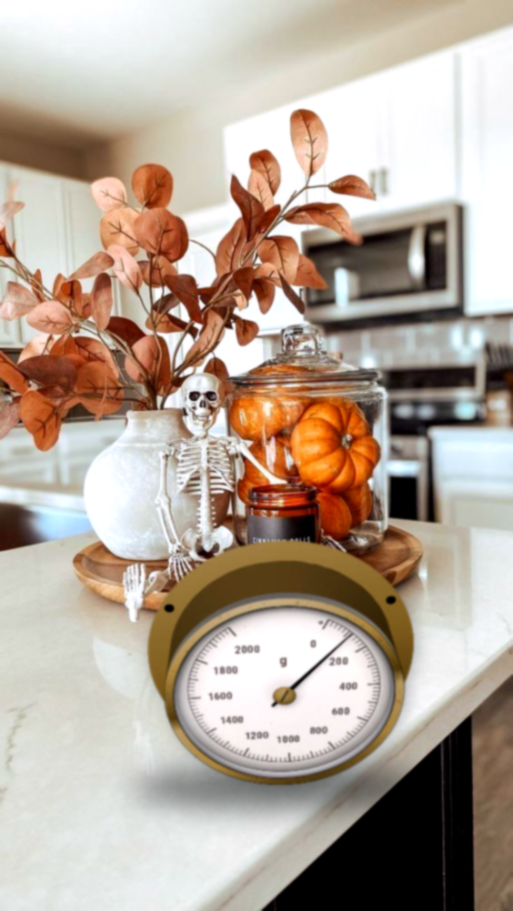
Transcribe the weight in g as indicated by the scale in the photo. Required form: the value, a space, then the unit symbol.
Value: 100 g
